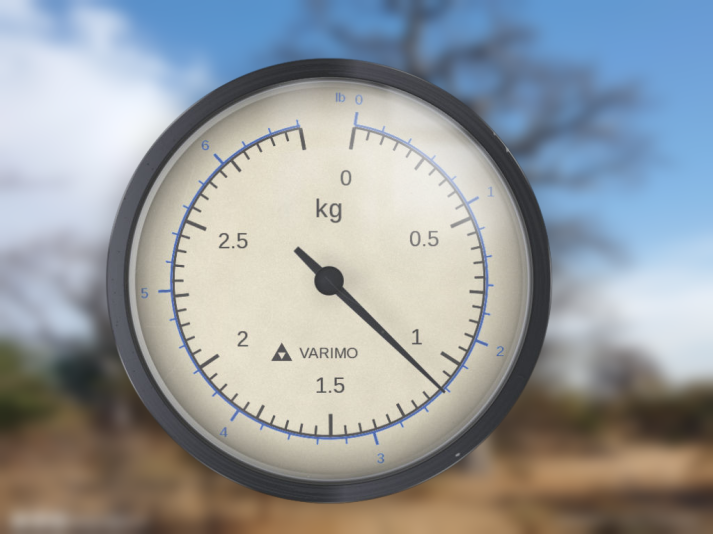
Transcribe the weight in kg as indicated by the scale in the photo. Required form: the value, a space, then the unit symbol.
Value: 1.1 kg
